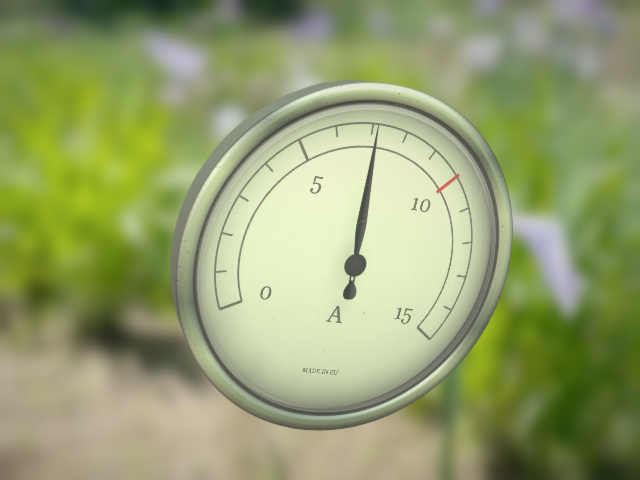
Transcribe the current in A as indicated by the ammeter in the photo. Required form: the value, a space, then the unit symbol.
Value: 7 A
